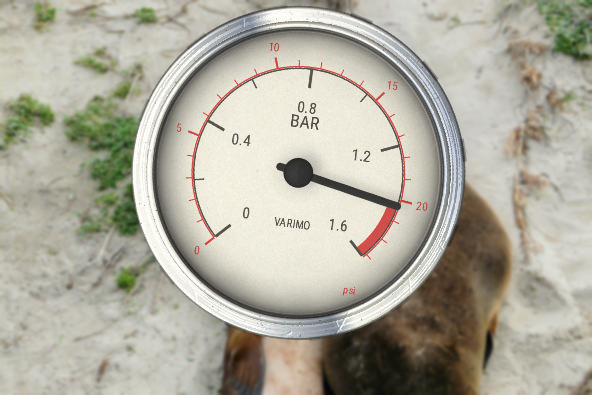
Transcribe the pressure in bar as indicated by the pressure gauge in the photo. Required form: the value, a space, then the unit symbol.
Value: 1.4 bar
